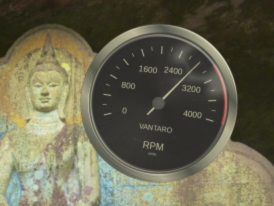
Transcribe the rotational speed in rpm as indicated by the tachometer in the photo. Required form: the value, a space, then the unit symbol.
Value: 2800 rpm
